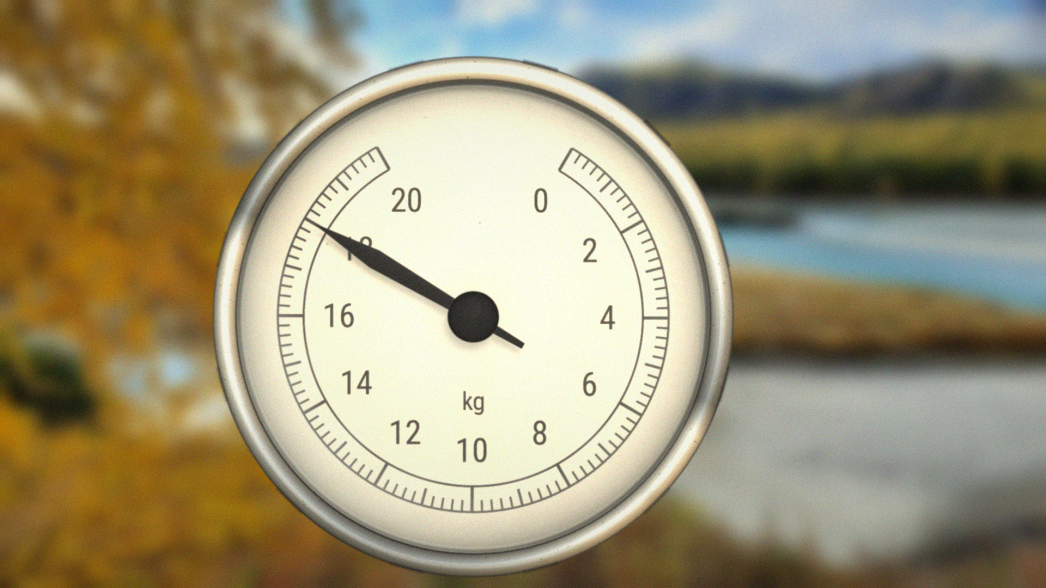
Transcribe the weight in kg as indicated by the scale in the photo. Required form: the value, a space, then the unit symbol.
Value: 18 kg
